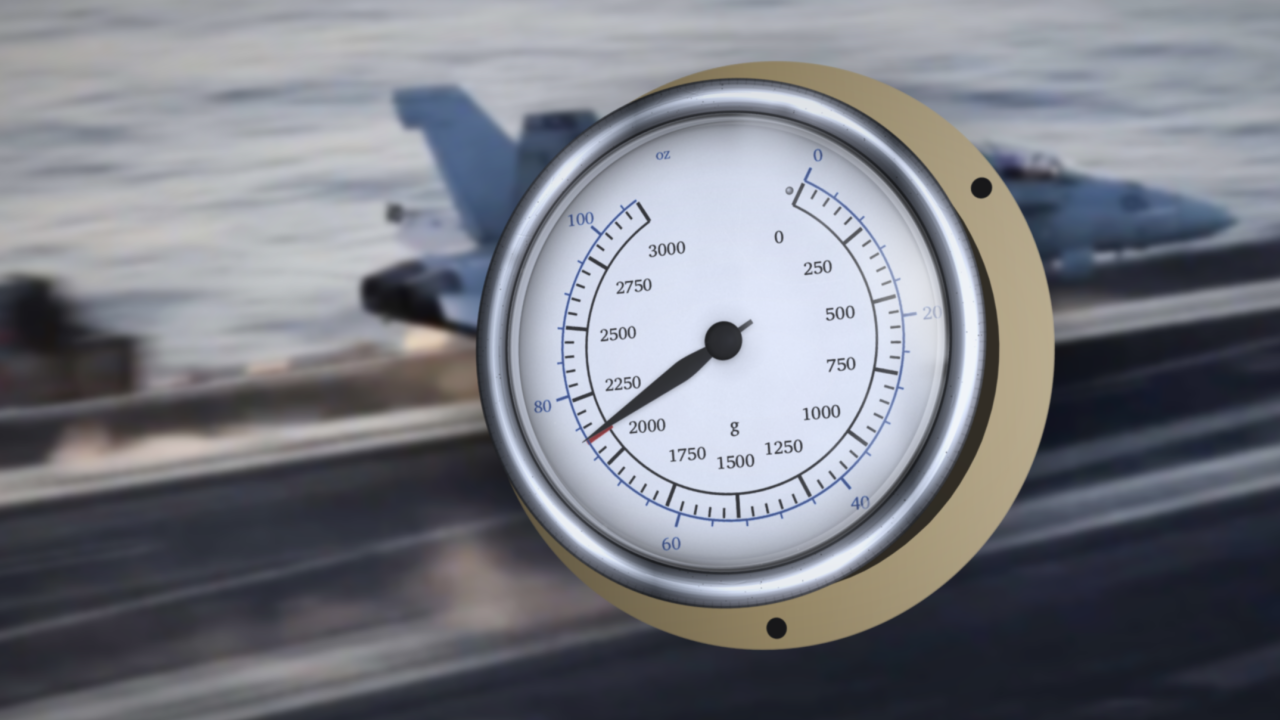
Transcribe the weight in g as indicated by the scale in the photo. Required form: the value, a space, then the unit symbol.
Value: 2100 g
